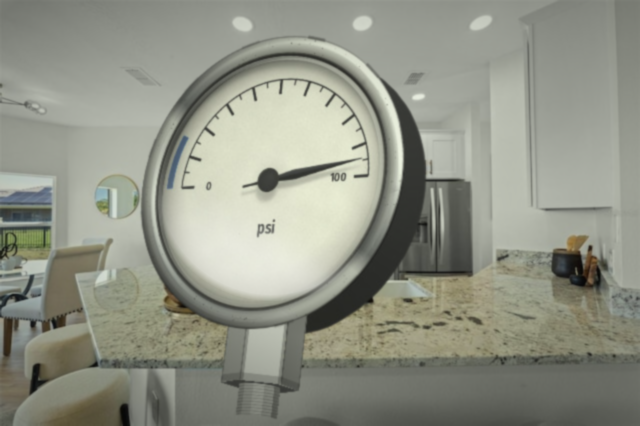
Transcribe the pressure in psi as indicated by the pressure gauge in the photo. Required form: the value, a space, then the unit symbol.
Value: 95 psi
